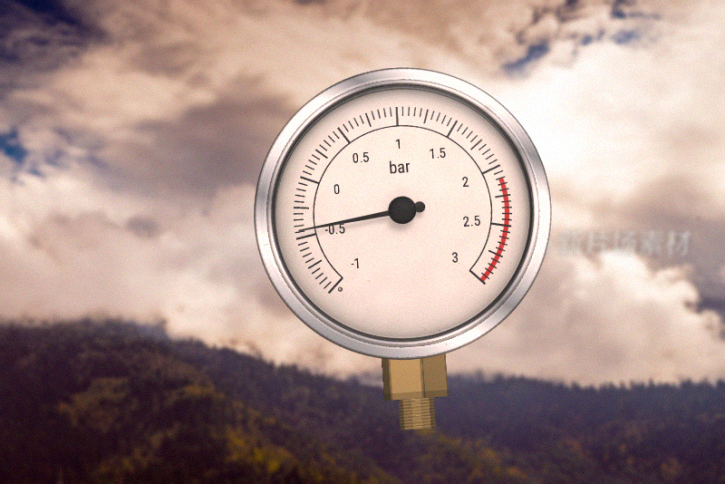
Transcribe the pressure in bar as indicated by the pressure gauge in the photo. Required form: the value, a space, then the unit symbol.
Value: -0.45 bar
